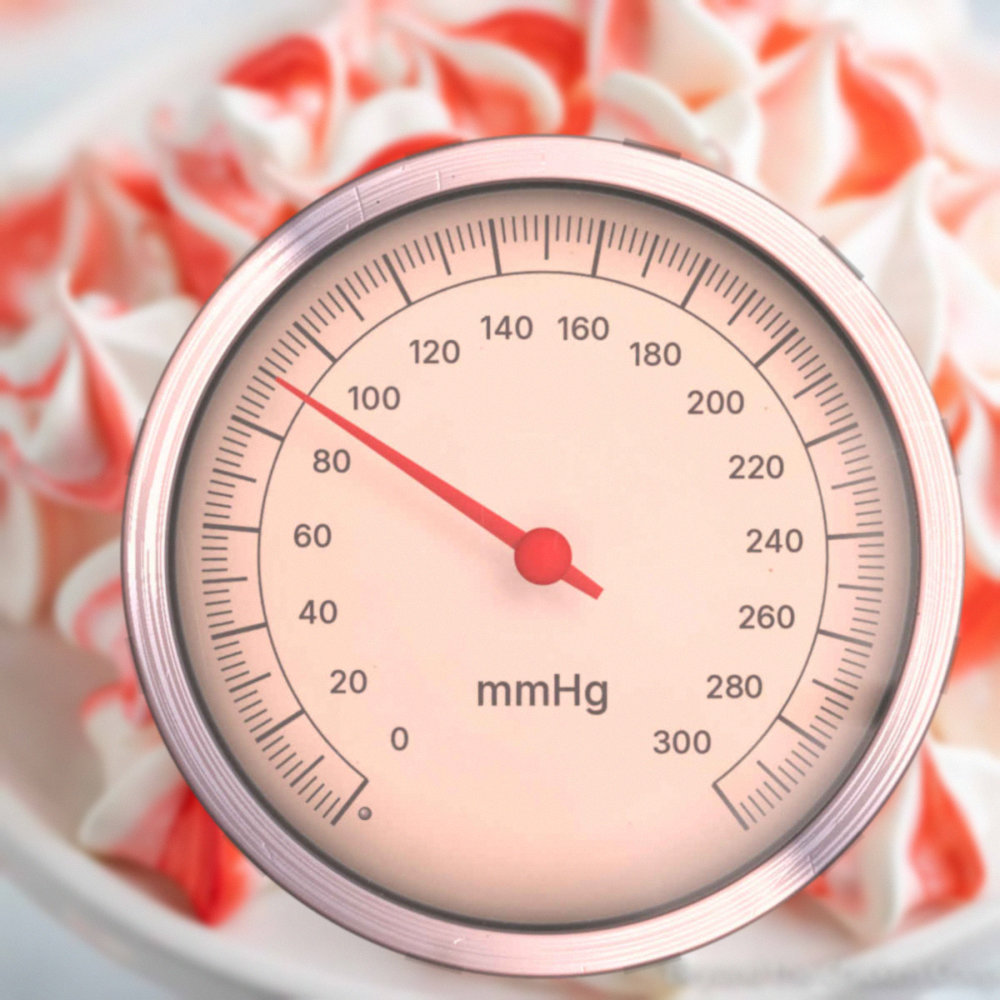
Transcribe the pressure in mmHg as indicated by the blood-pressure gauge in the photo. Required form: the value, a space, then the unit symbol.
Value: 90 mmHg
